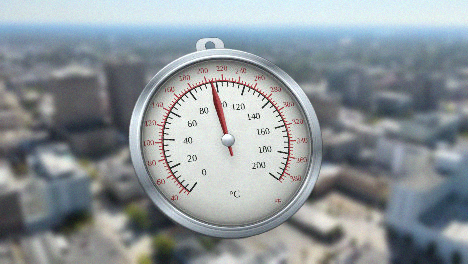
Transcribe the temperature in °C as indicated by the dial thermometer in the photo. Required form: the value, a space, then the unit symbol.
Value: 96 °C
